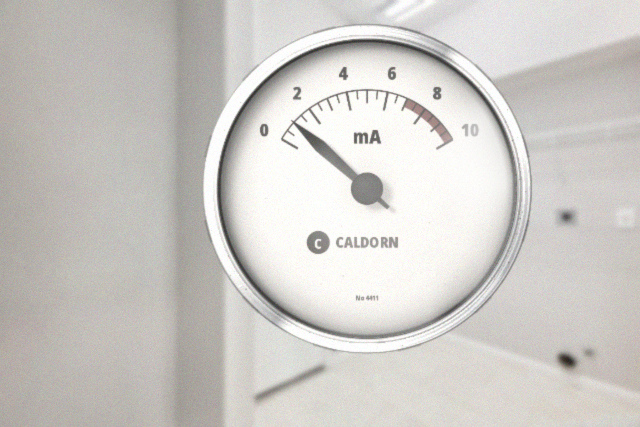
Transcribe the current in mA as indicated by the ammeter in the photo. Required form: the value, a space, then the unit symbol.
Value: 1 mA
